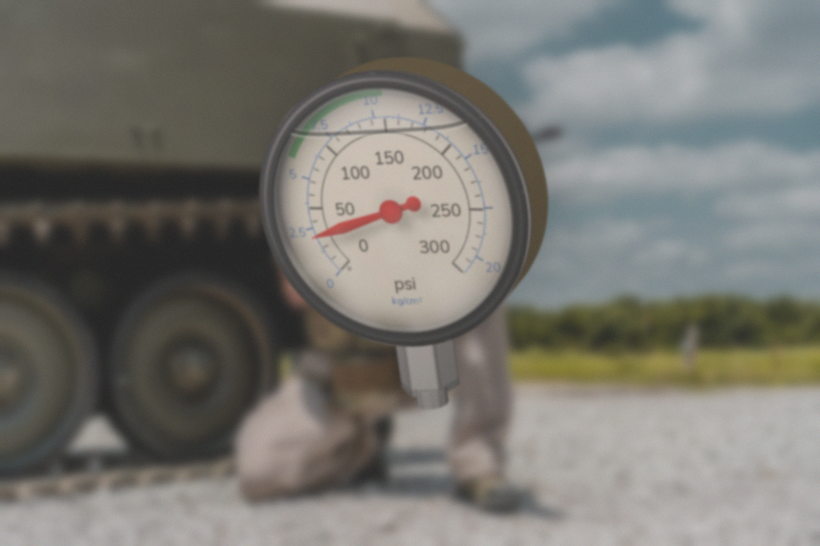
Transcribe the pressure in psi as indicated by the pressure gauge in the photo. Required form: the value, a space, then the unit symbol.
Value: 30 psi
